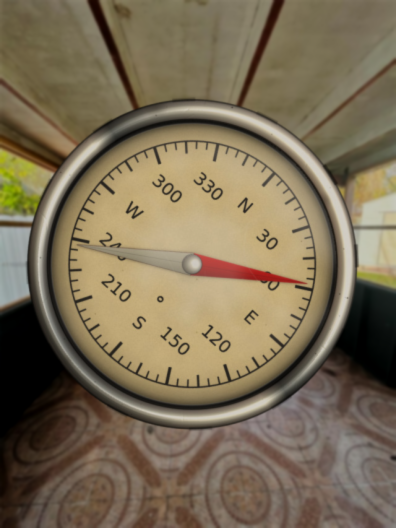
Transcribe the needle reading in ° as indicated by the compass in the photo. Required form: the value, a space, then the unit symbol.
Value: 57.5 °
